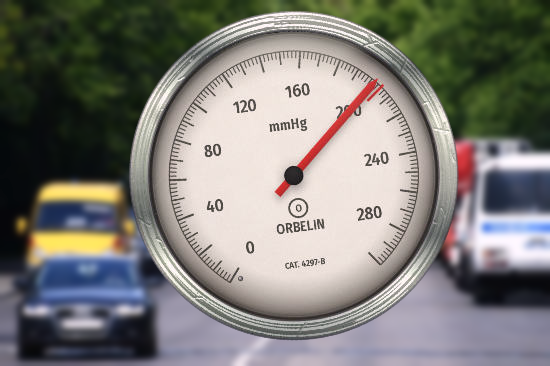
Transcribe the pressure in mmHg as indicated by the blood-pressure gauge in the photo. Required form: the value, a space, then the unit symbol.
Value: 200 mmHg
